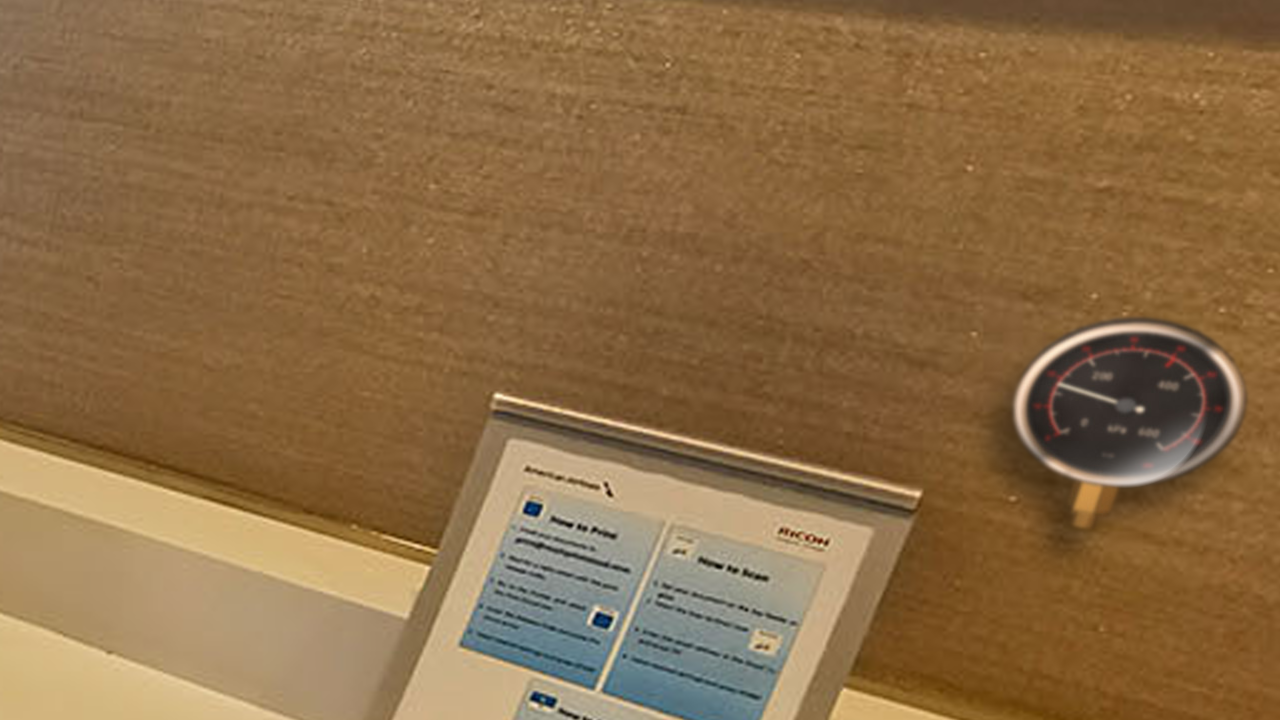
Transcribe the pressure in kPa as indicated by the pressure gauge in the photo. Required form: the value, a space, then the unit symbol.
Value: 125 kPa
